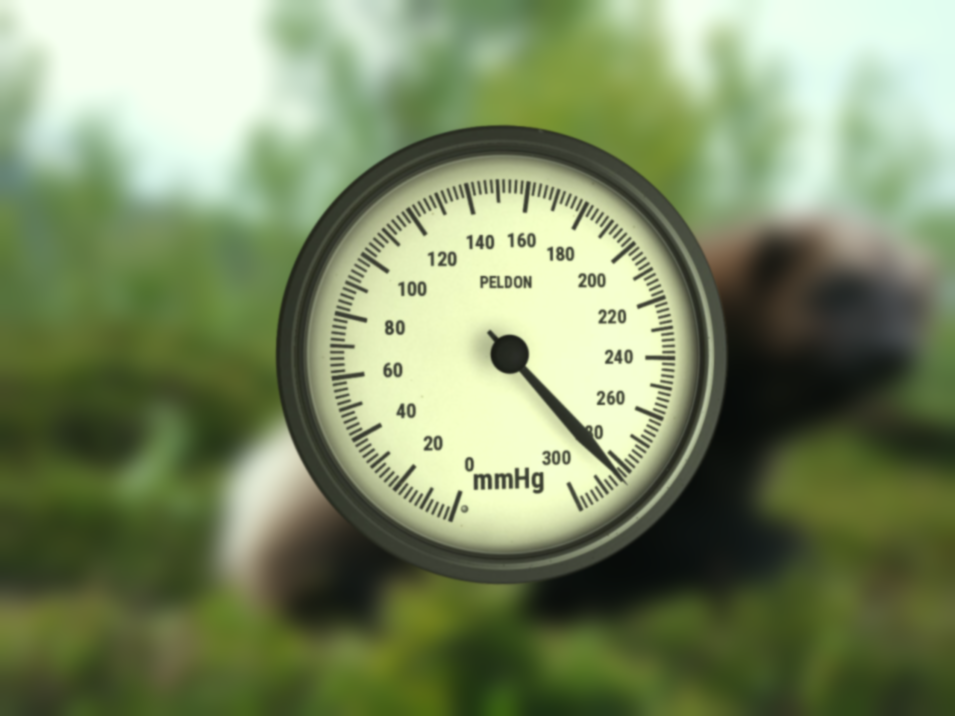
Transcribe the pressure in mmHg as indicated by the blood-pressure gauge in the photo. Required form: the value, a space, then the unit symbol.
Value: 284 mmHg
